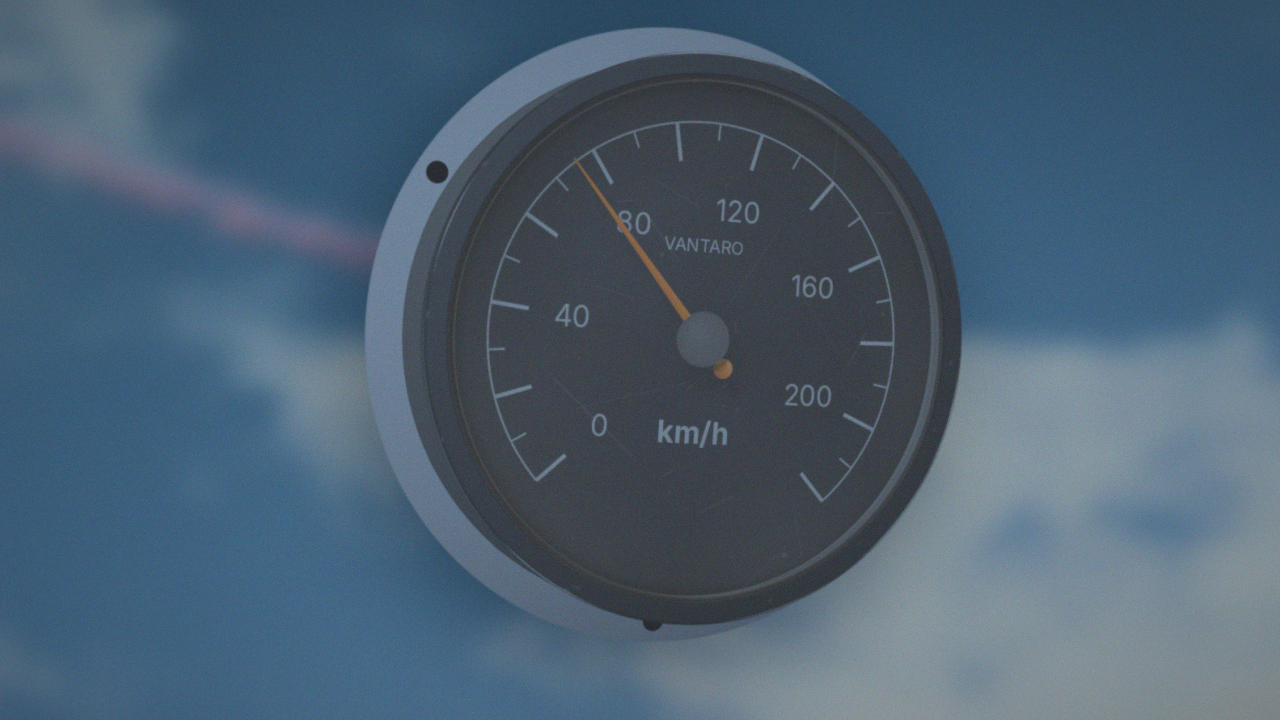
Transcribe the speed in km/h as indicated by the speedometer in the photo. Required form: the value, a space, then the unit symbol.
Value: 75 km/h
